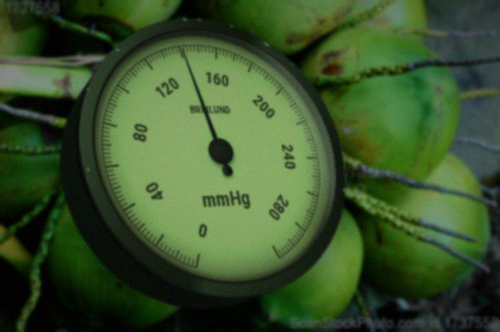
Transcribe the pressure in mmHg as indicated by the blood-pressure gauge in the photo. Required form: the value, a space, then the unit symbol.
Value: 140 mmHg
